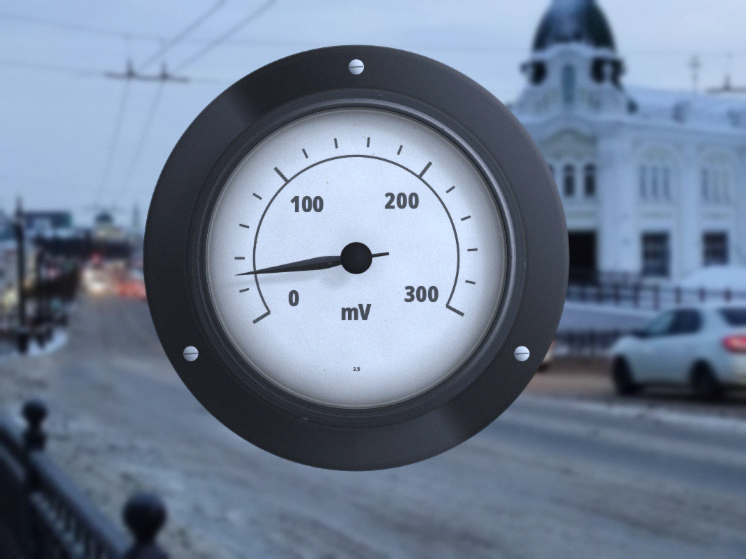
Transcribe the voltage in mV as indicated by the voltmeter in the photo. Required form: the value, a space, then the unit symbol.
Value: 30 mV
